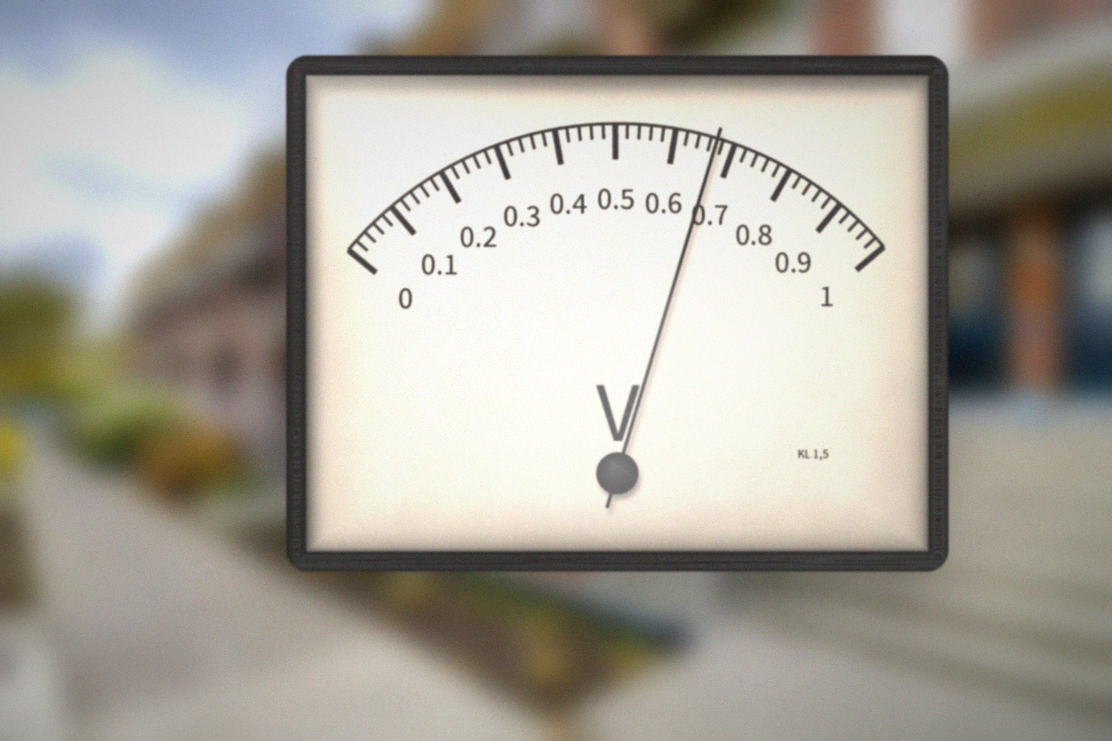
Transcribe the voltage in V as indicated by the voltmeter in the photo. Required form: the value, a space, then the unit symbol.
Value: 0.67 V
